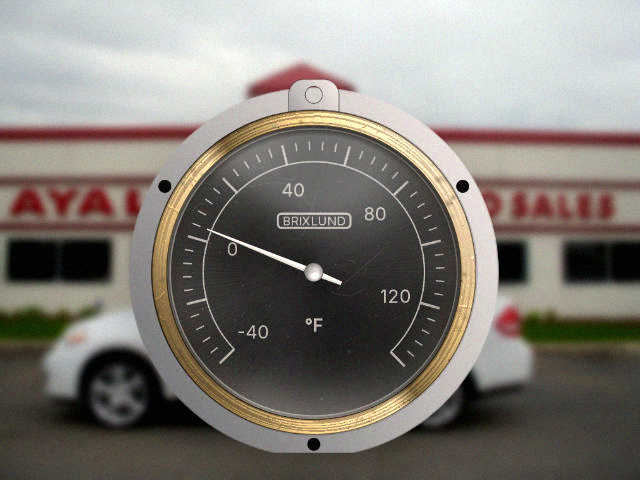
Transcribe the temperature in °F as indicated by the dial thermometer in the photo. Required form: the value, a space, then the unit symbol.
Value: 4 °F
